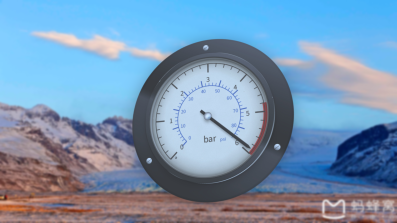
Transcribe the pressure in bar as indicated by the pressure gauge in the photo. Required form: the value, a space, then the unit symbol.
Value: 5.9 bar
